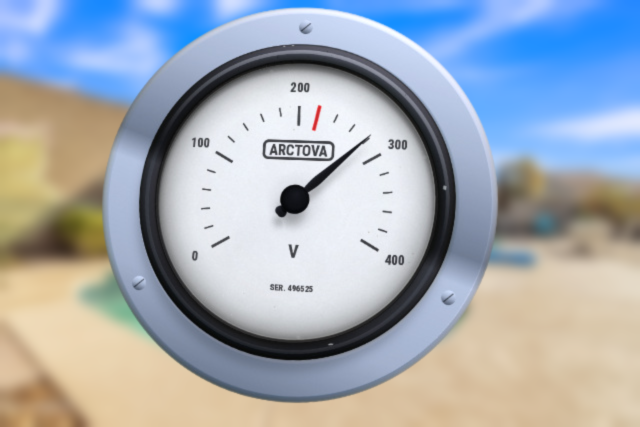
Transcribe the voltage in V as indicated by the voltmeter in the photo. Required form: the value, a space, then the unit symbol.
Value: 280 V
